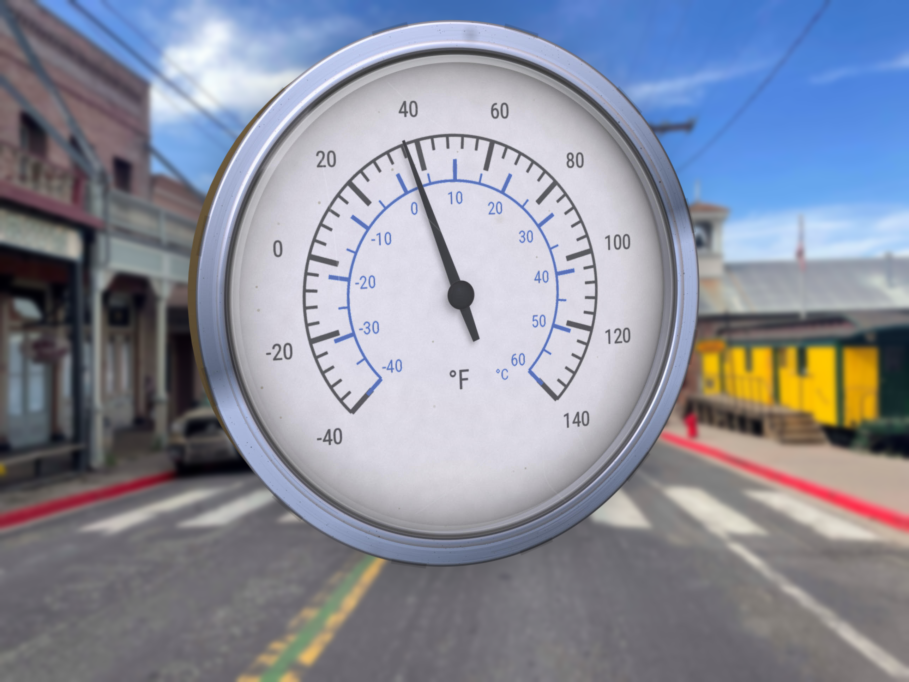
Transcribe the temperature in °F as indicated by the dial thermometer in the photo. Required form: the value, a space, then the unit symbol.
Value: 36 °F
